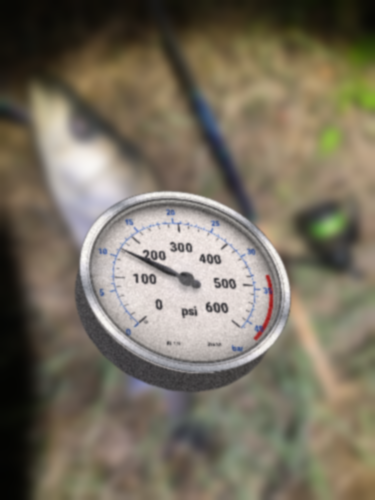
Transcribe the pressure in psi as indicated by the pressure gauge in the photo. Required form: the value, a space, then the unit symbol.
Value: 160 psi
